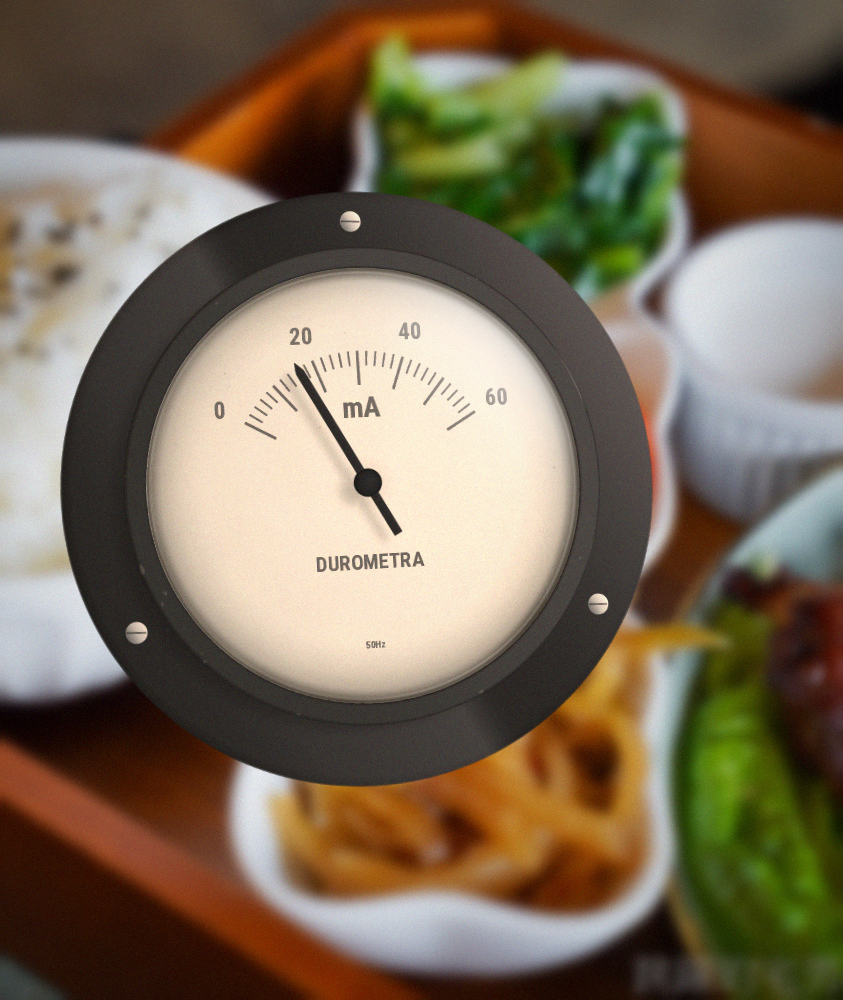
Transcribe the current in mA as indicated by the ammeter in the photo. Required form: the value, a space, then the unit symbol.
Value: 16 mA
